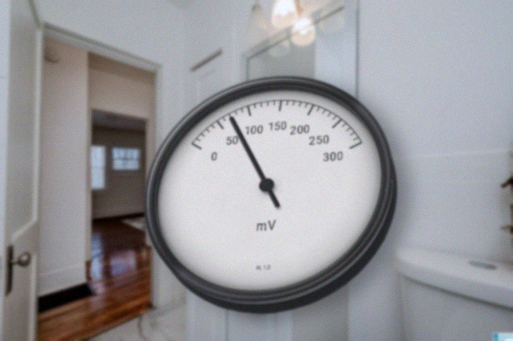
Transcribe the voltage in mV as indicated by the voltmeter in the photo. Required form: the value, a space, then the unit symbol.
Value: 70 mV
